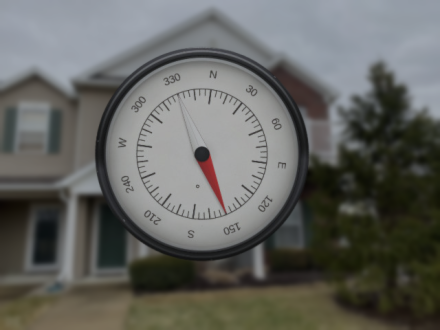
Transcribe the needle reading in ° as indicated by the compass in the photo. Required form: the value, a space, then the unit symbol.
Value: 150 °
